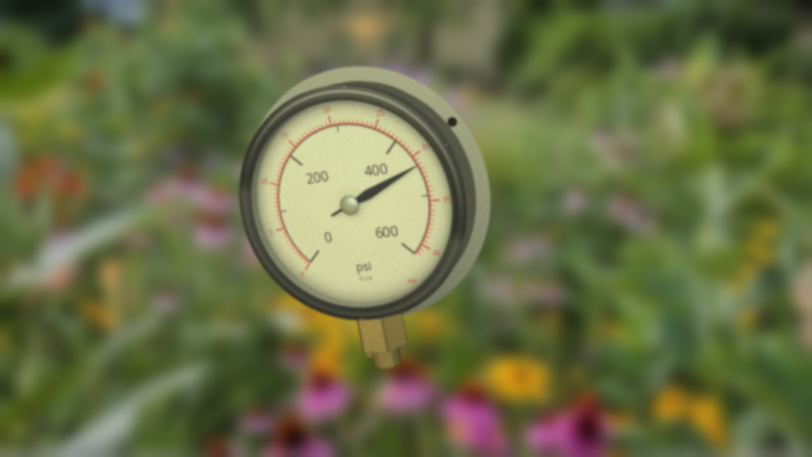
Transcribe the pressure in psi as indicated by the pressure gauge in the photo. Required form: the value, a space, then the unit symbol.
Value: 450 psi
